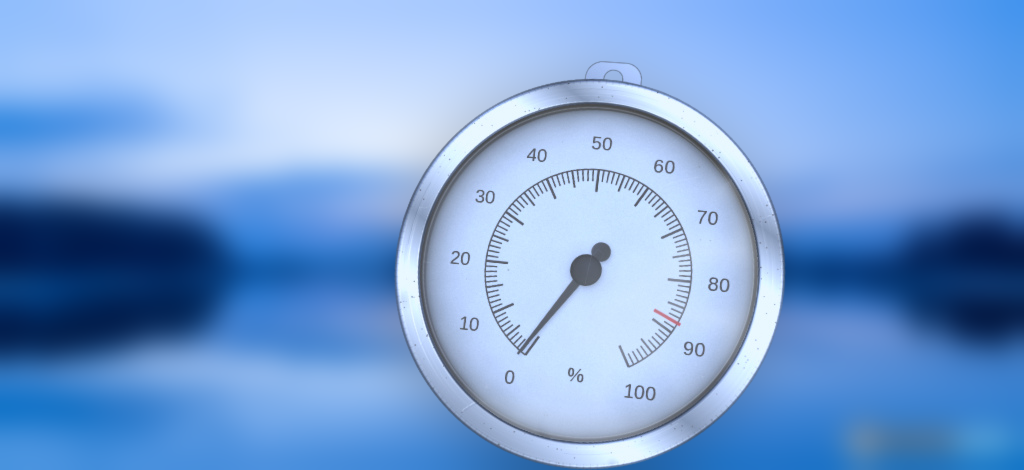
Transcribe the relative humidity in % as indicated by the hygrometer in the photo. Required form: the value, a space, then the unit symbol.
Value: 1 %
